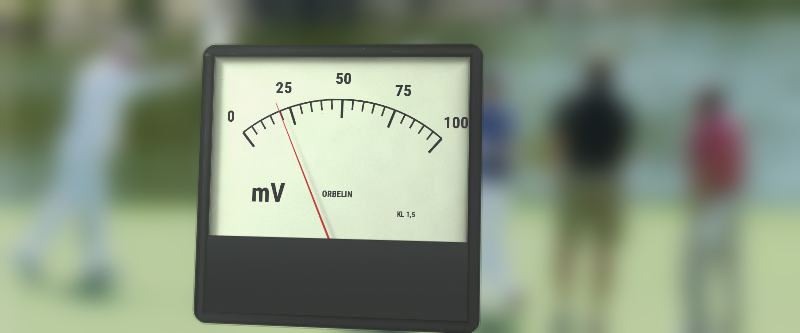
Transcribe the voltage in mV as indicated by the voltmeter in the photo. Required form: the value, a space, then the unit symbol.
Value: 20 mV
